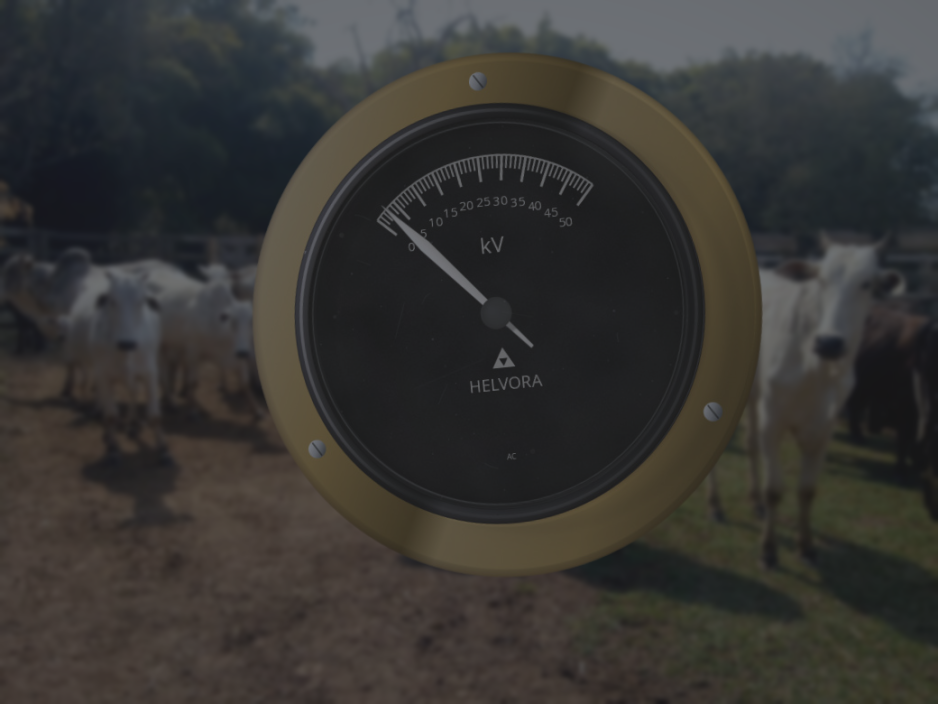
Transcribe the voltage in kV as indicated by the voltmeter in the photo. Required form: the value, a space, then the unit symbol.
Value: 3 kV
